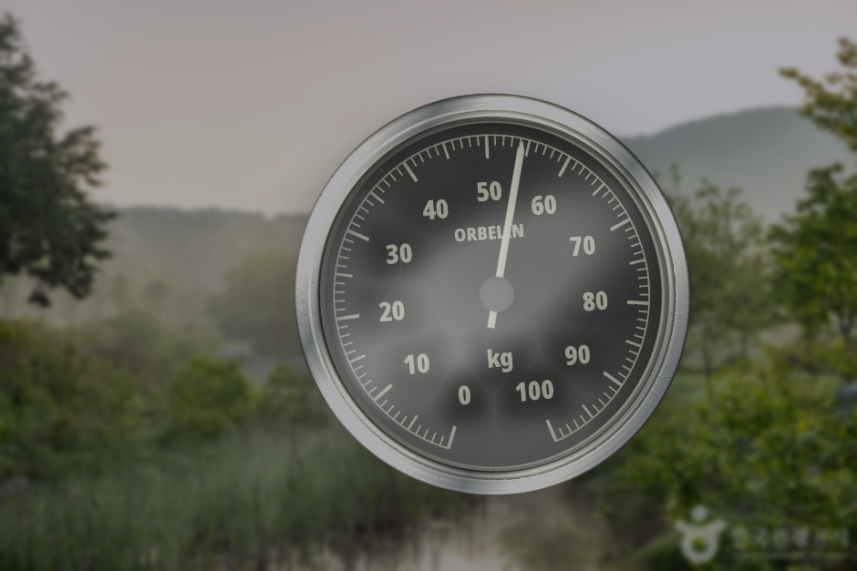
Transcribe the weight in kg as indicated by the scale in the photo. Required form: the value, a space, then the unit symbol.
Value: 54 kg
